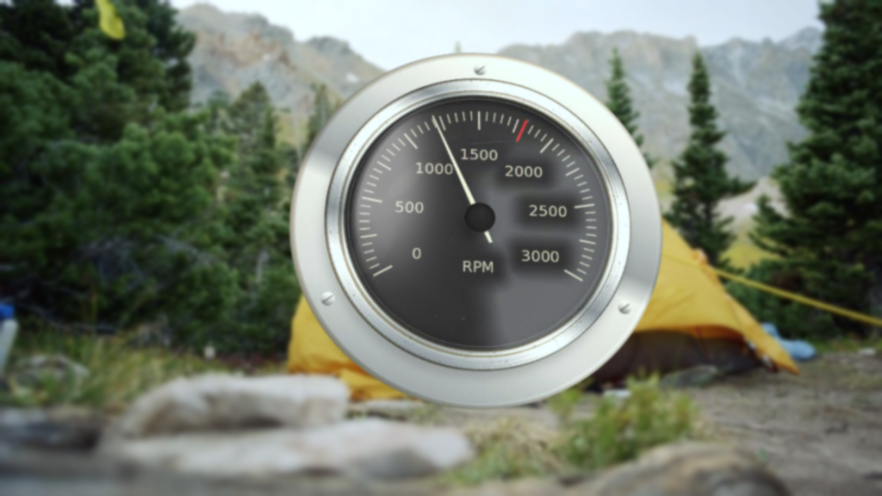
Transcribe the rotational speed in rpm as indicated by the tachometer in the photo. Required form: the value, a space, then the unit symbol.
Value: 1200 rpm
